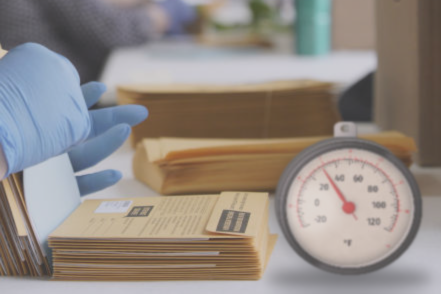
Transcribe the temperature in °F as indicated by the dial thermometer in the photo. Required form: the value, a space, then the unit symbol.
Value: 30 °F
